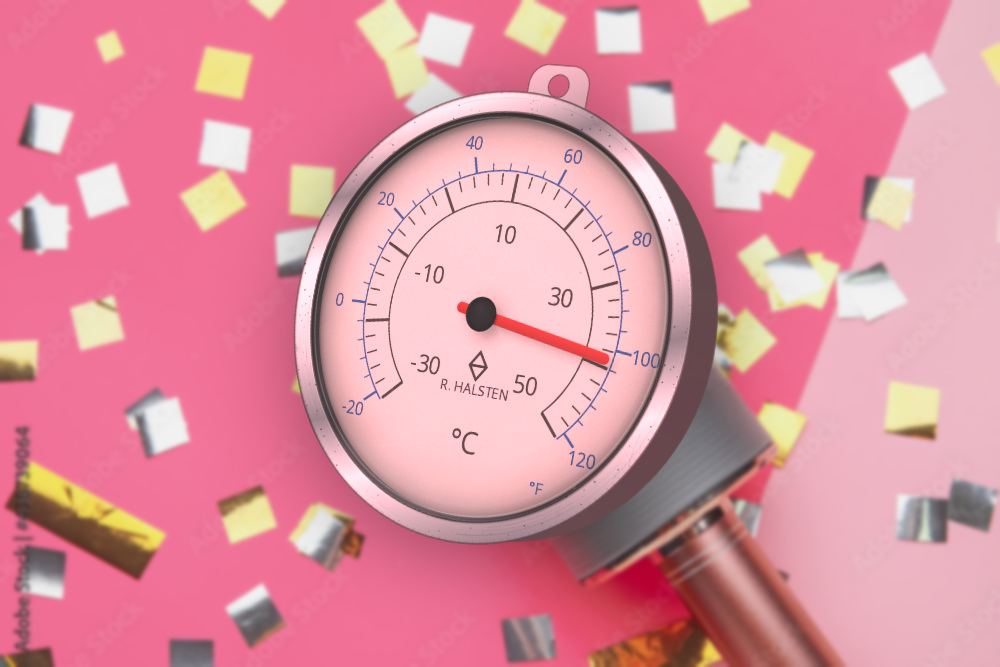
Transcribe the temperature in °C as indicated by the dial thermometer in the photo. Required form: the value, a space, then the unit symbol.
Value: 39 °C
